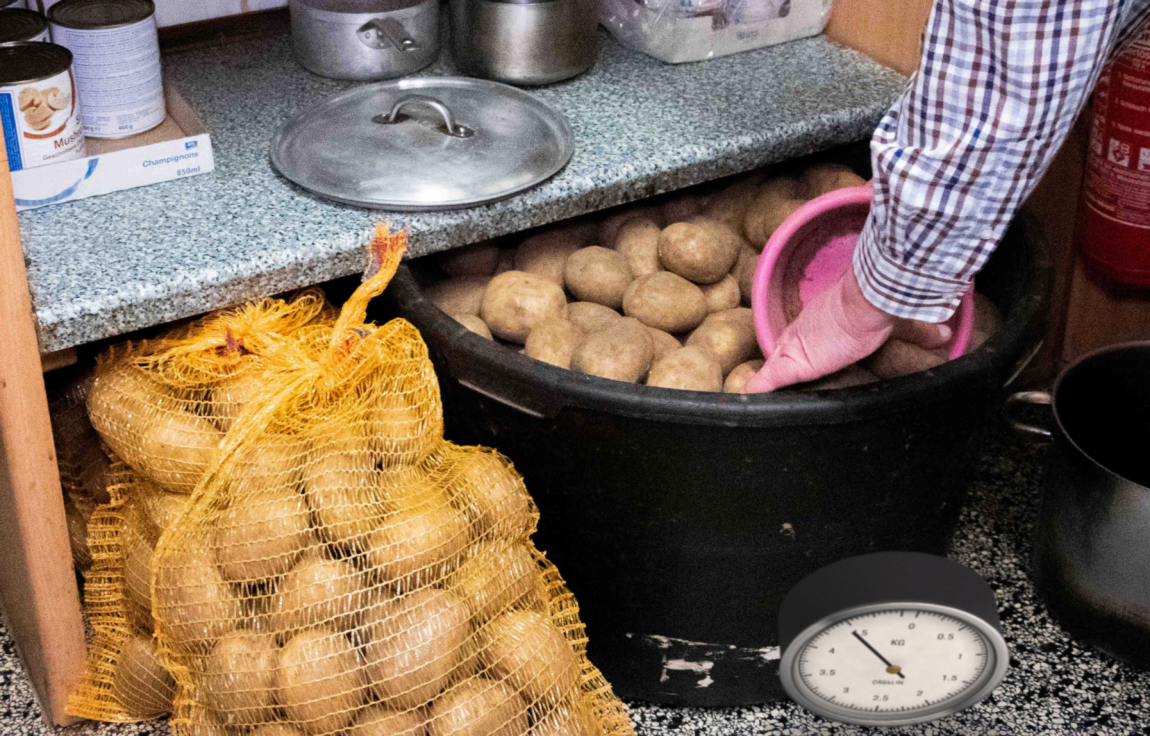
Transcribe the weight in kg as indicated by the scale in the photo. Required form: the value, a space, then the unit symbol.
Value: 4.5 kg
